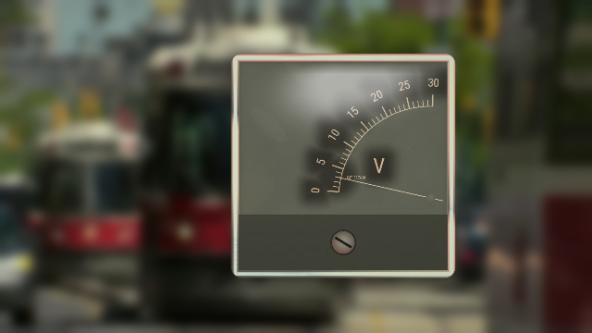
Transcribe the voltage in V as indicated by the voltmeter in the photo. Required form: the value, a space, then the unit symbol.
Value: 3 V
